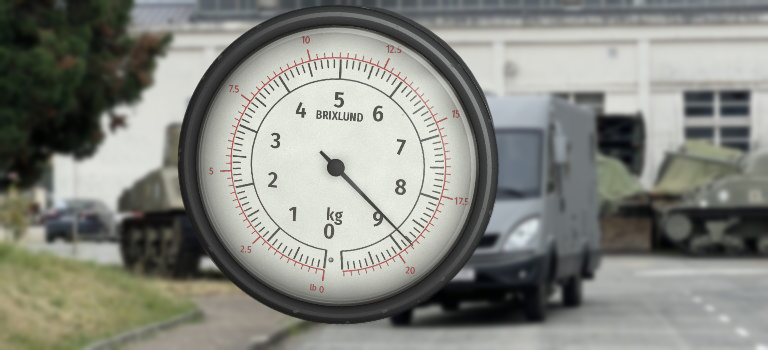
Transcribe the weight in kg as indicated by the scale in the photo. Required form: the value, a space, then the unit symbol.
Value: 8.8 kg
